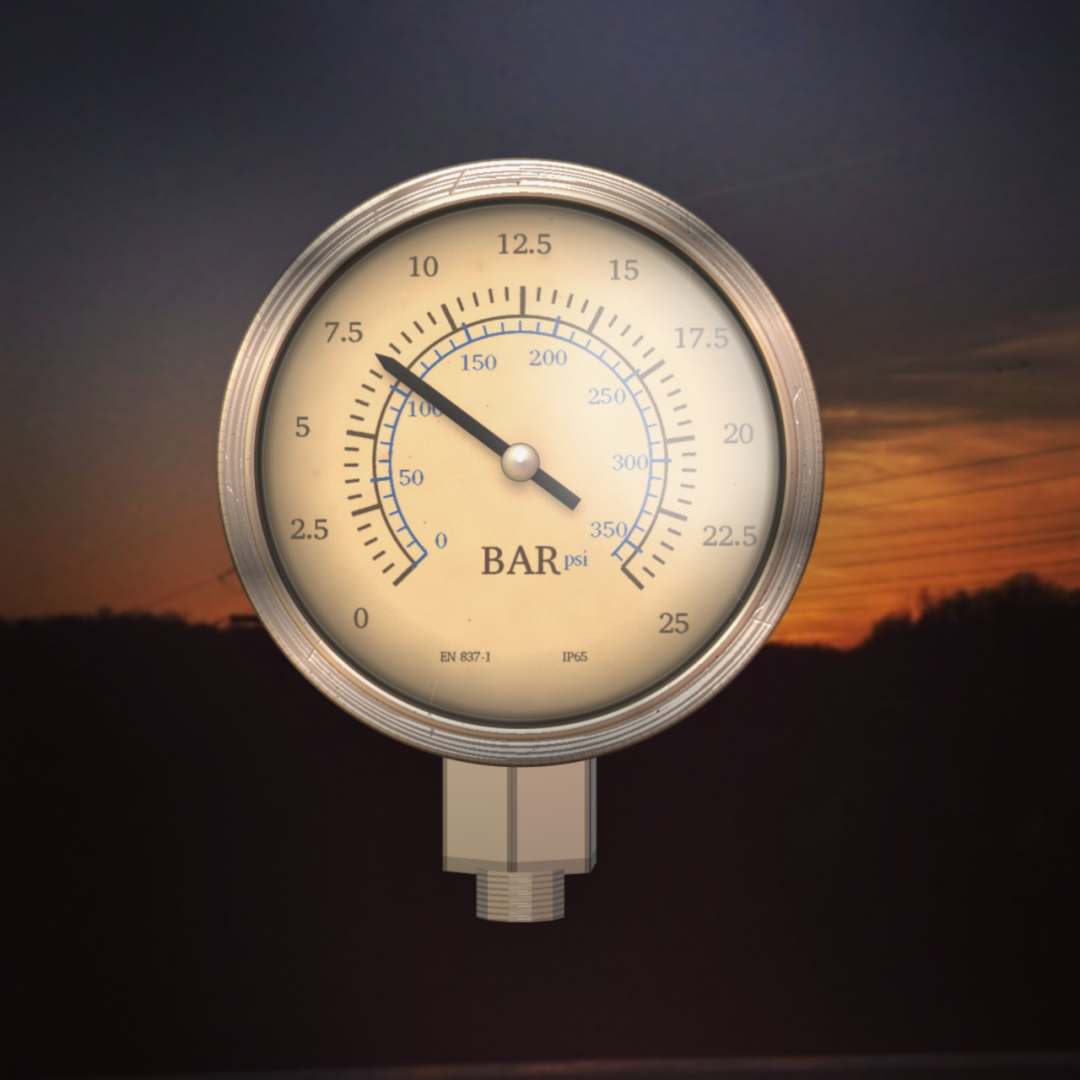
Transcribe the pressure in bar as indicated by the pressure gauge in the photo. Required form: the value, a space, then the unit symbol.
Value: 7.5 bar
